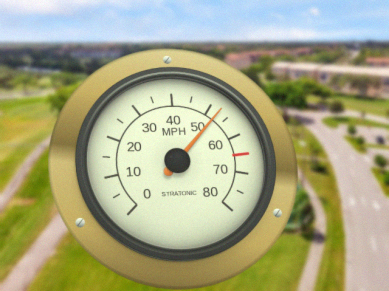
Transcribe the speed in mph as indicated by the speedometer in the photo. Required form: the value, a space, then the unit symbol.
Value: 52.5 mph
